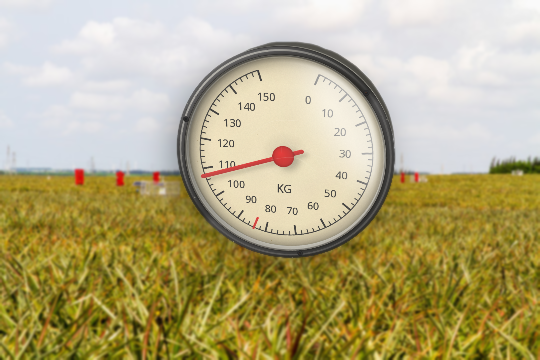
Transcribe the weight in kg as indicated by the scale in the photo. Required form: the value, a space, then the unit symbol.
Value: 108 kg
